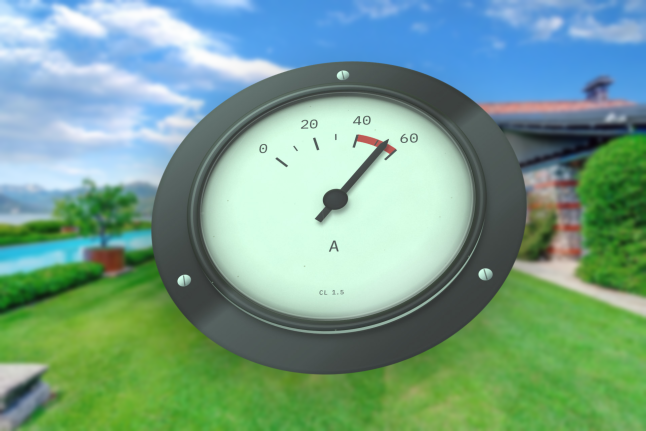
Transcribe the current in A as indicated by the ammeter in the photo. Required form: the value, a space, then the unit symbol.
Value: 55 A
